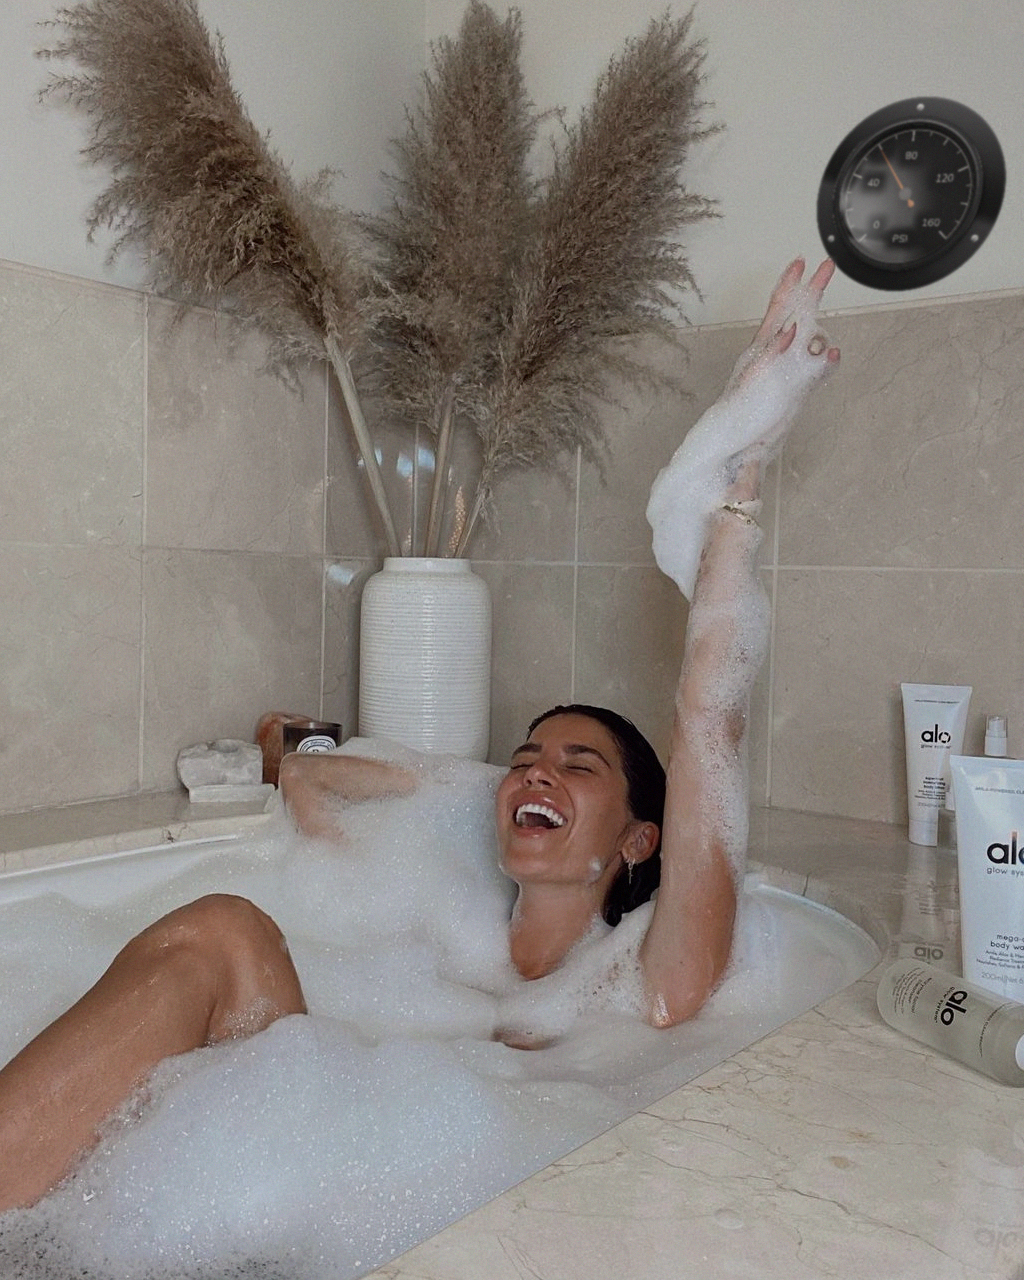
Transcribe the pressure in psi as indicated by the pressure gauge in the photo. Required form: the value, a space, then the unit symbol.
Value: 60 psi
